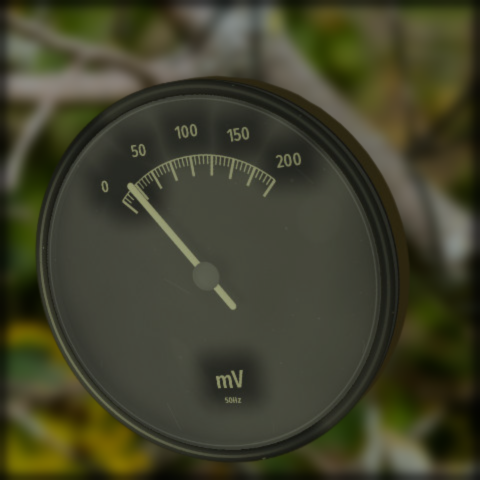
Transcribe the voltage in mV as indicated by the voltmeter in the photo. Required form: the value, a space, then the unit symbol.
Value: 25 mV
